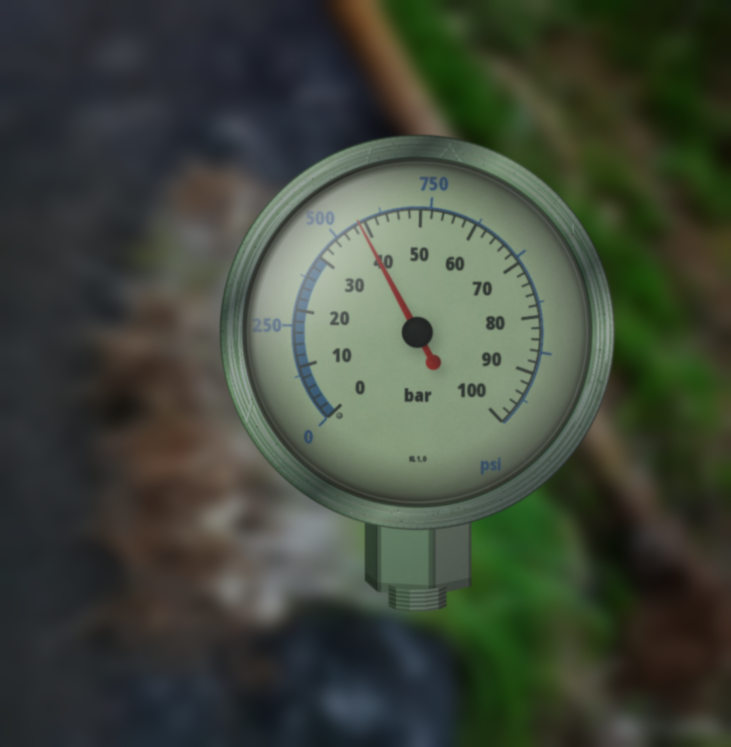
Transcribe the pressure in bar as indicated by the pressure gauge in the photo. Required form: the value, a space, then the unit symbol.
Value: 39 bar
